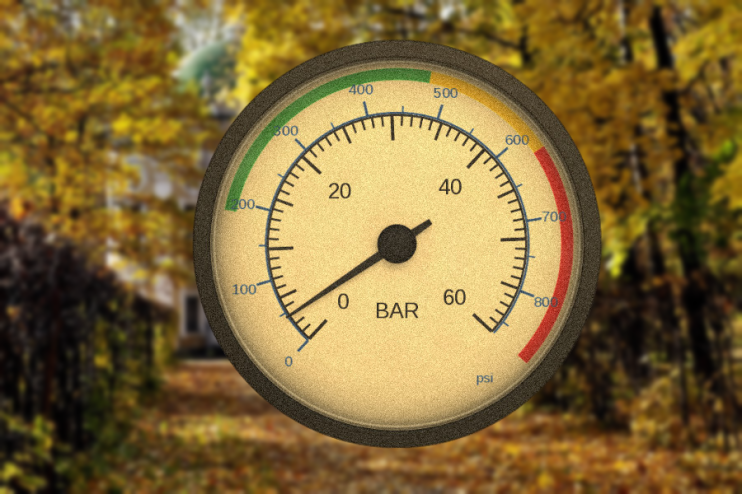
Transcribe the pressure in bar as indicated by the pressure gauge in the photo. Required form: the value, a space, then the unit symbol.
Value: 3 bar
